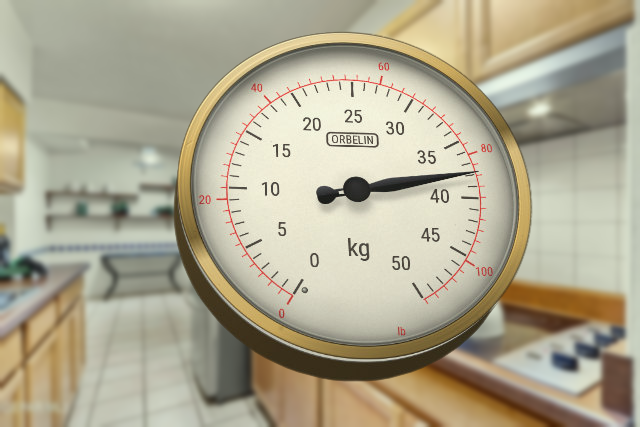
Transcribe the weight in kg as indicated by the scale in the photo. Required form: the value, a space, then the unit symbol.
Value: 38 kg
